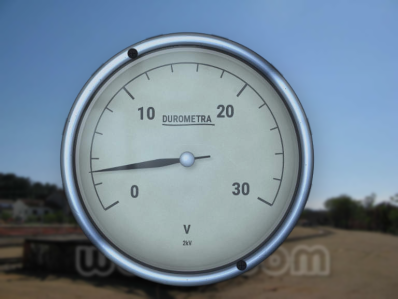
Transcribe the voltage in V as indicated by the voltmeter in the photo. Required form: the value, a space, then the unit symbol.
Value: 3 V
